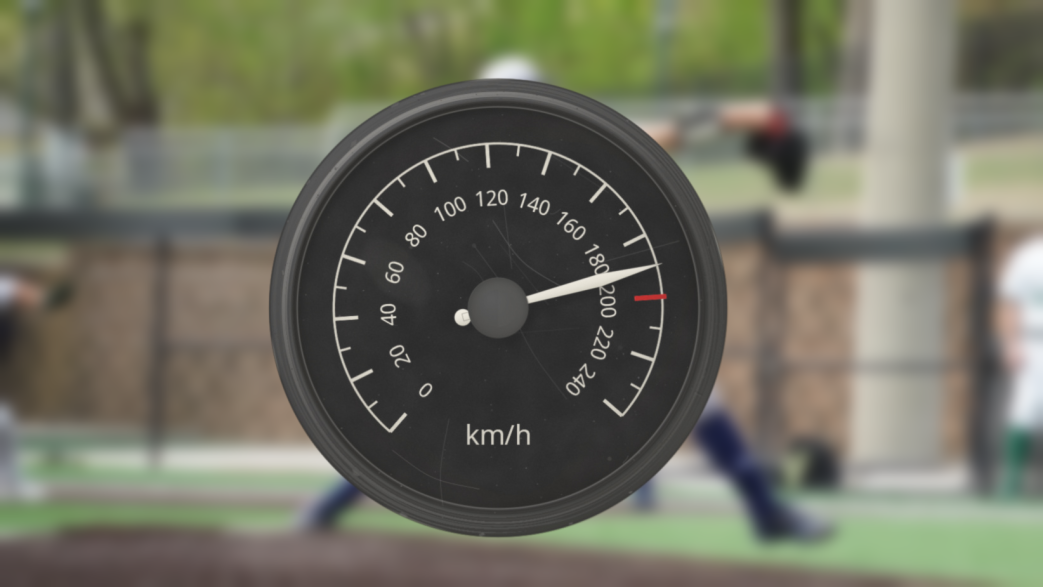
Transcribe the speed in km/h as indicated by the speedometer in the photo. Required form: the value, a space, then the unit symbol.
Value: 190 km/h
